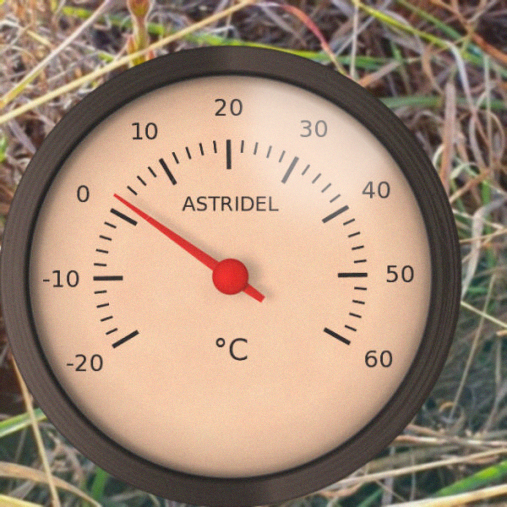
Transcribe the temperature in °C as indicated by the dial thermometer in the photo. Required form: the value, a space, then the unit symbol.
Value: 2 °C
